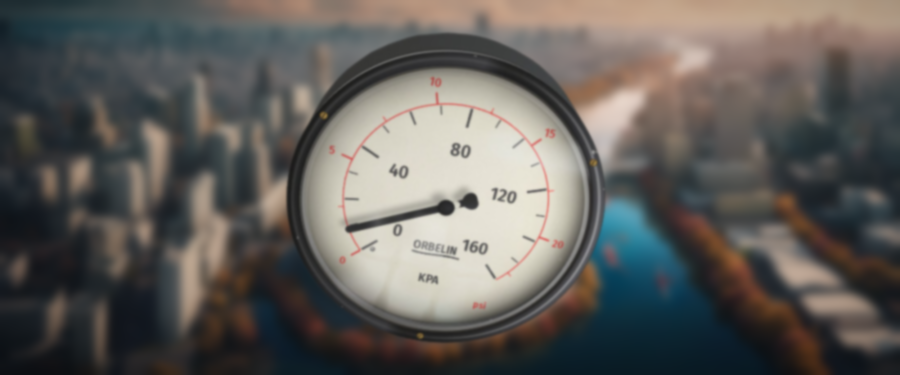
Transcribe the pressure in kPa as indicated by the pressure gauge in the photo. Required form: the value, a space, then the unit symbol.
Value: 10 kPa
